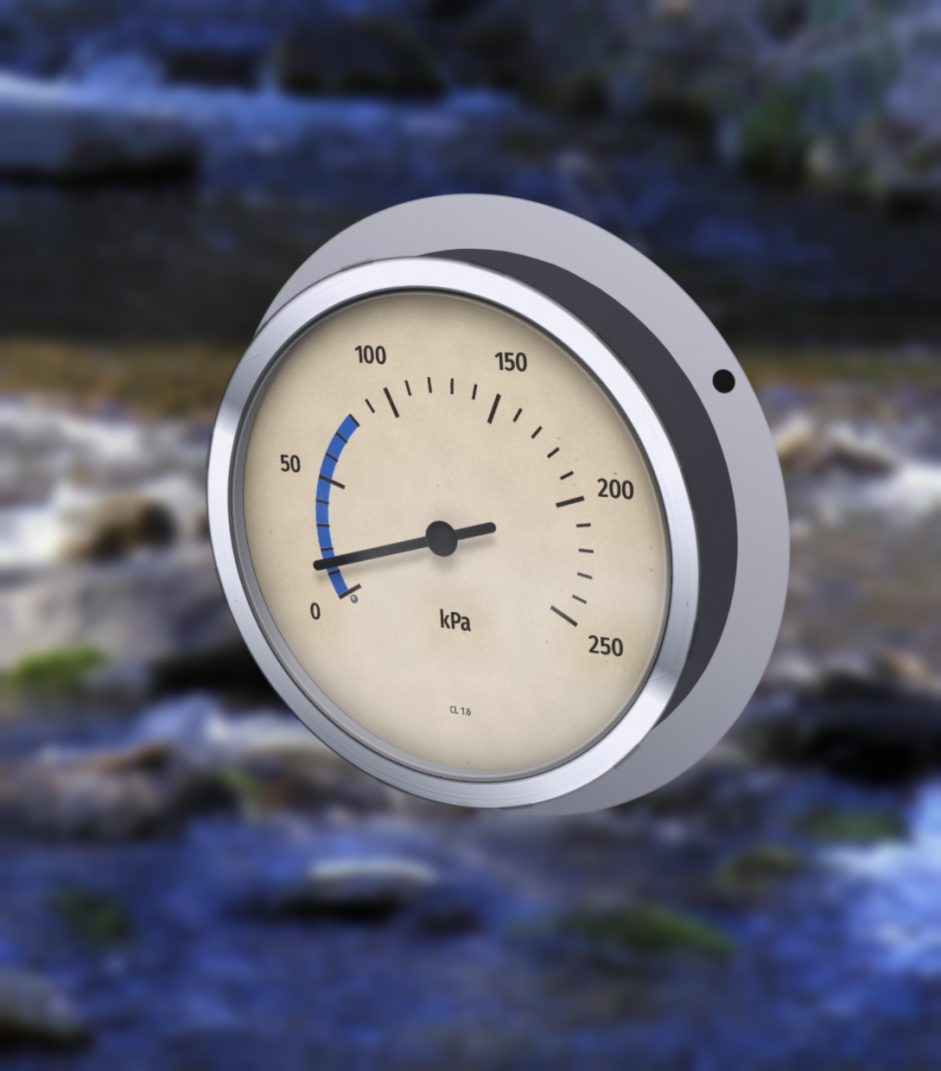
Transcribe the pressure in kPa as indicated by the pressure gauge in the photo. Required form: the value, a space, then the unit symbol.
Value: 15 kPa
